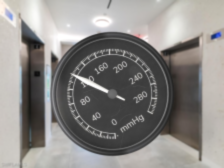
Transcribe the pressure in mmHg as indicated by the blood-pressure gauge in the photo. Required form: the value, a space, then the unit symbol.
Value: 120 mmHg
